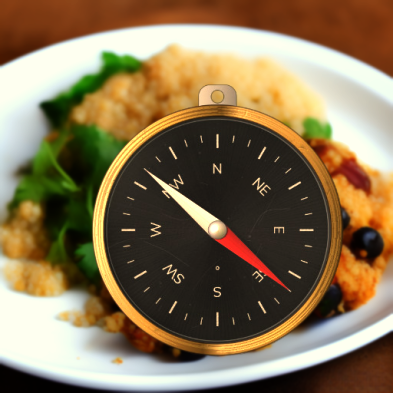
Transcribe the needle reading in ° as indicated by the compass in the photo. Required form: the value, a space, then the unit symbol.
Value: 130 °
